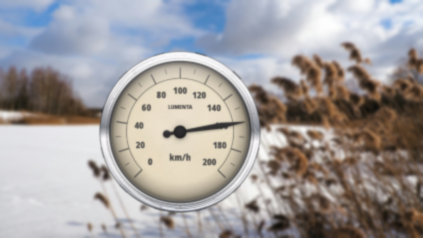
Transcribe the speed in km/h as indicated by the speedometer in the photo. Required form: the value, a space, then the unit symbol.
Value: 160 km/h
